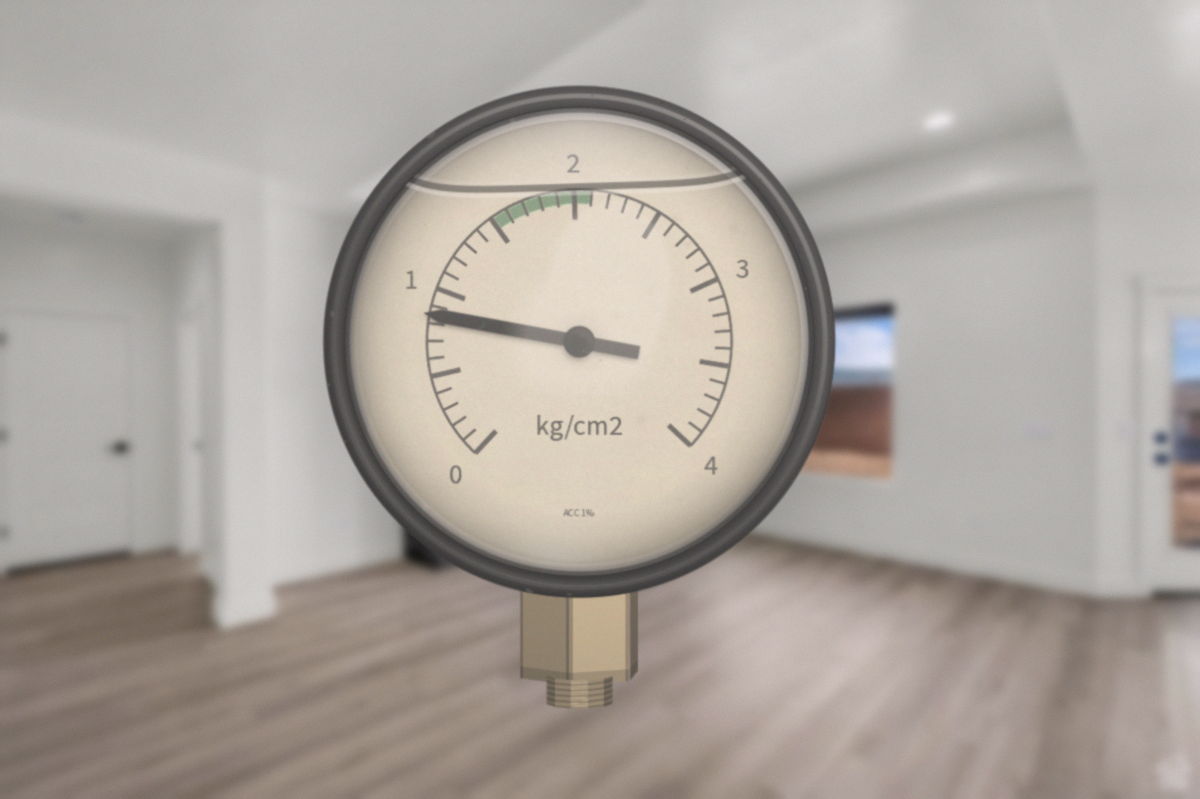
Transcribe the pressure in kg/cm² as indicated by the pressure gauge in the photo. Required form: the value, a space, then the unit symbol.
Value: 0.85 kg/cm²
